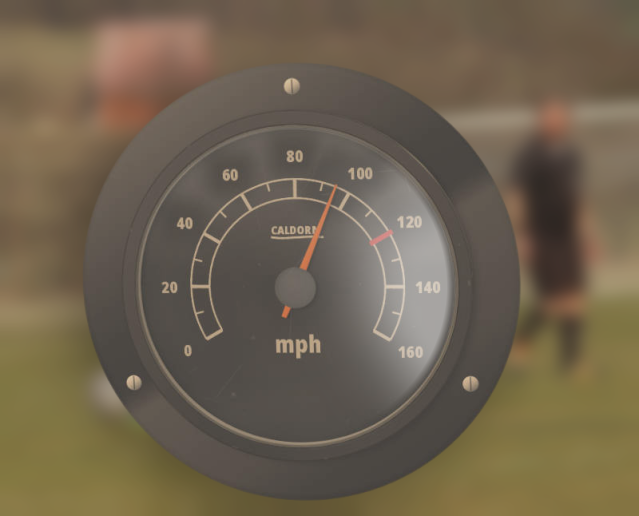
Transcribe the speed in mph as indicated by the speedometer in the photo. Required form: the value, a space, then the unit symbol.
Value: 95 mph
